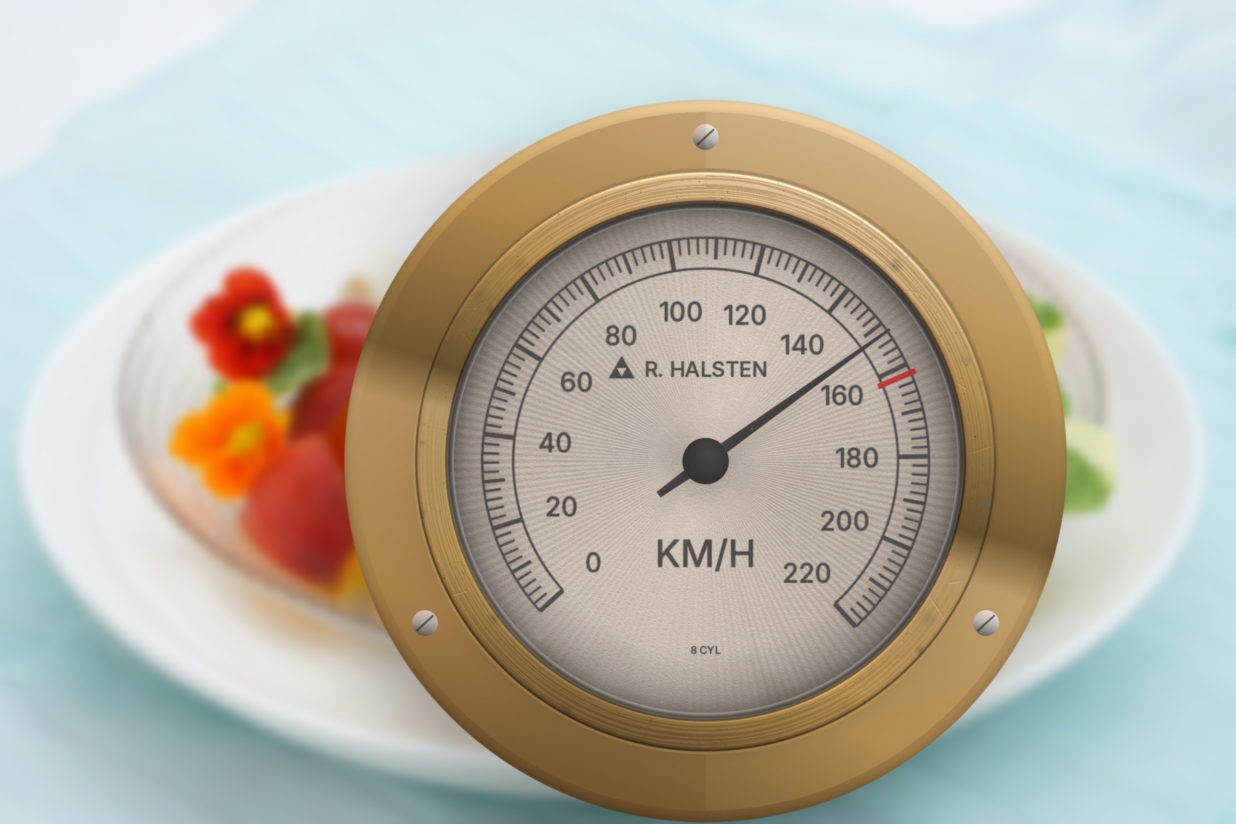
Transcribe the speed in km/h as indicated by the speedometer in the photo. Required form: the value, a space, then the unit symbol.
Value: 152 km/h
